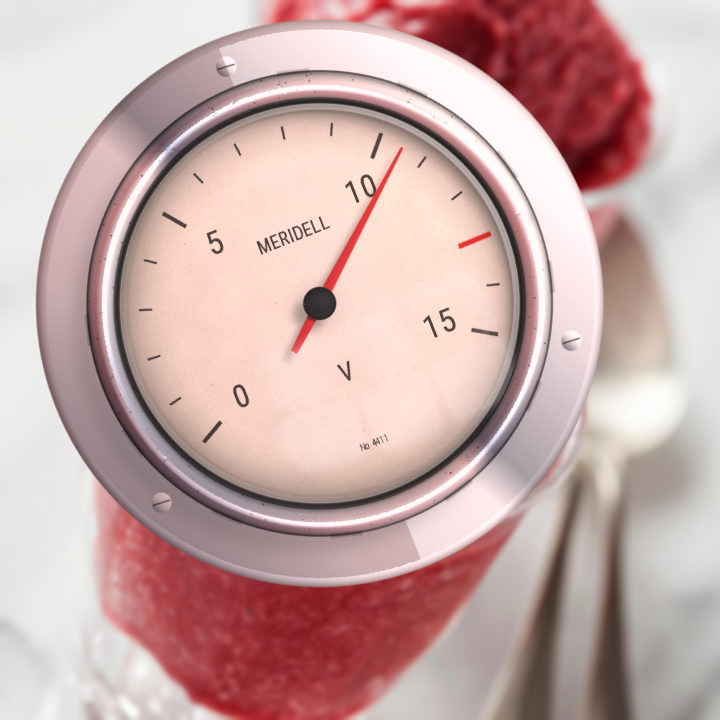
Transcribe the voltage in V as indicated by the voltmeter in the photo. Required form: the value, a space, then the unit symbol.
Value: 10.5 V
